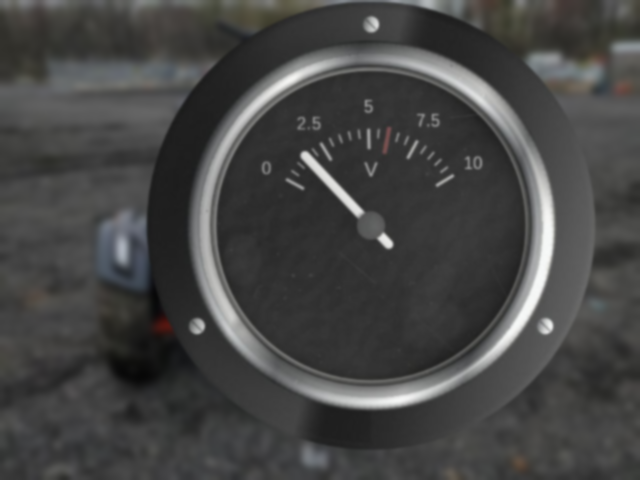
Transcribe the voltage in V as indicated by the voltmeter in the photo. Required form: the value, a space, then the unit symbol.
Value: 1.5 V
